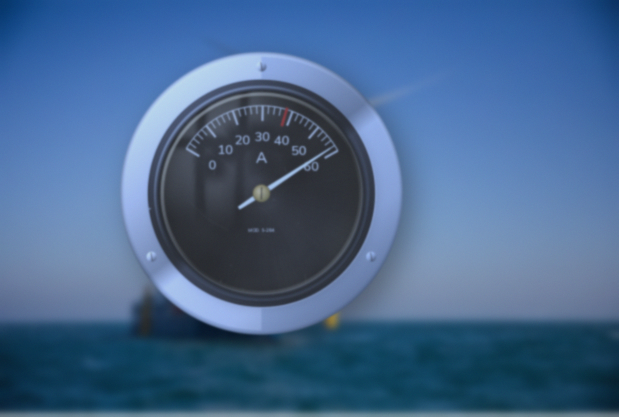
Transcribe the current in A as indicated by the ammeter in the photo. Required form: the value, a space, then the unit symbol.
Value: 58 A
